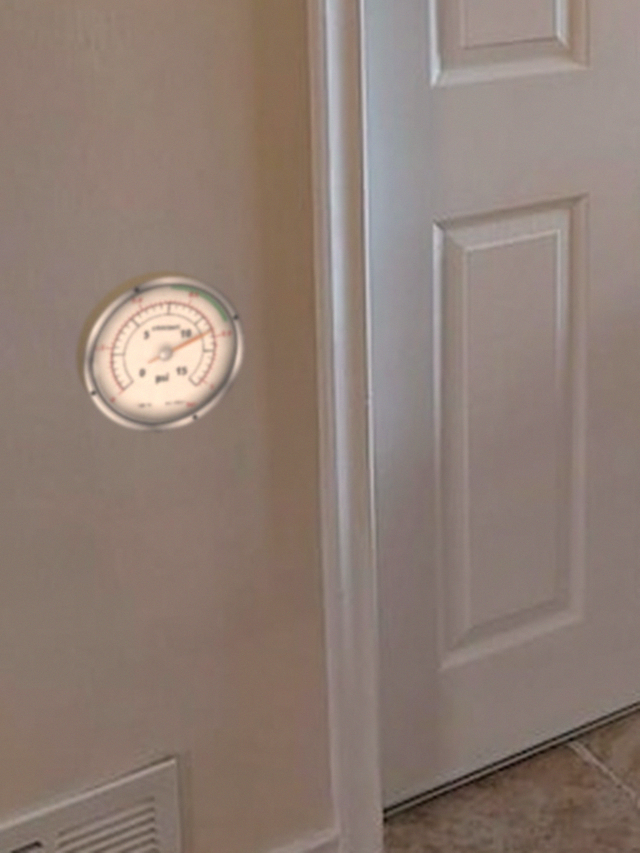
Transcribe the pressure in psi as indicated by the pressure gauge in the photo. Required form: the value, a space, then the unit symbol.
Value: 11 psi
